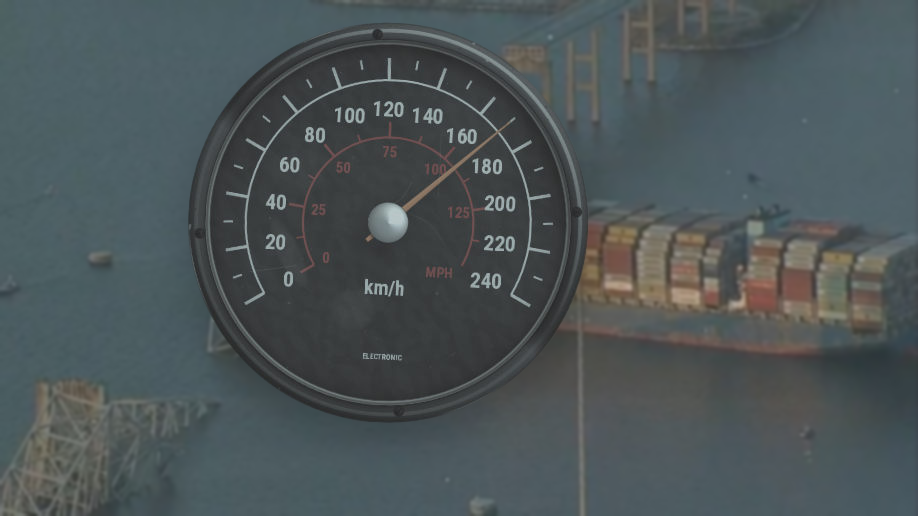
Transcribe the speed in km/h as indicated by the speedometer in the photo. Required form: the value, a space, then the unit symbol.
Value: 170 km/h
